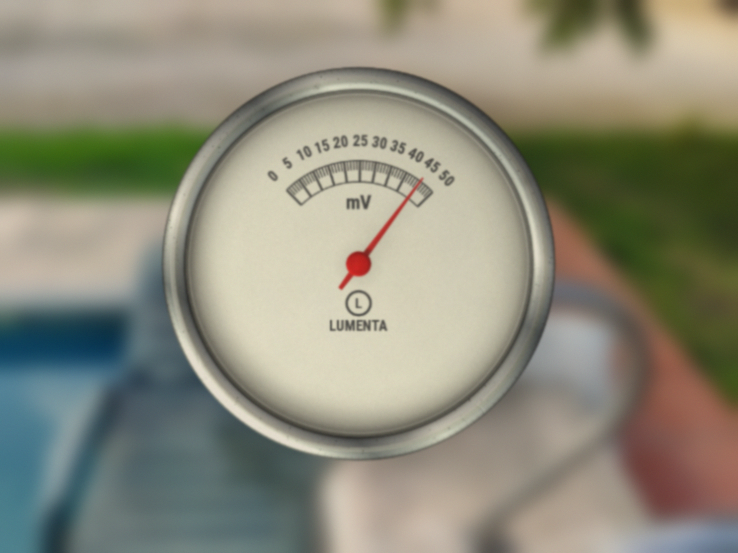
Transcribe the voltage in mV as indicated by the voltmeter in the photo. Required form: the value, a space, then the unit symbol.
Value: 45 mV
